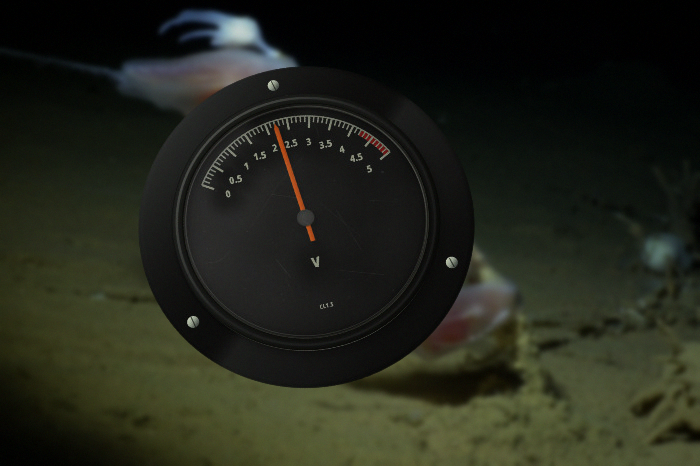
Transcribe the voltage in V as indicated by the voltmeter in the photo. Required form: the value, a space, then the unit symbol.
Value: 2.2 V
